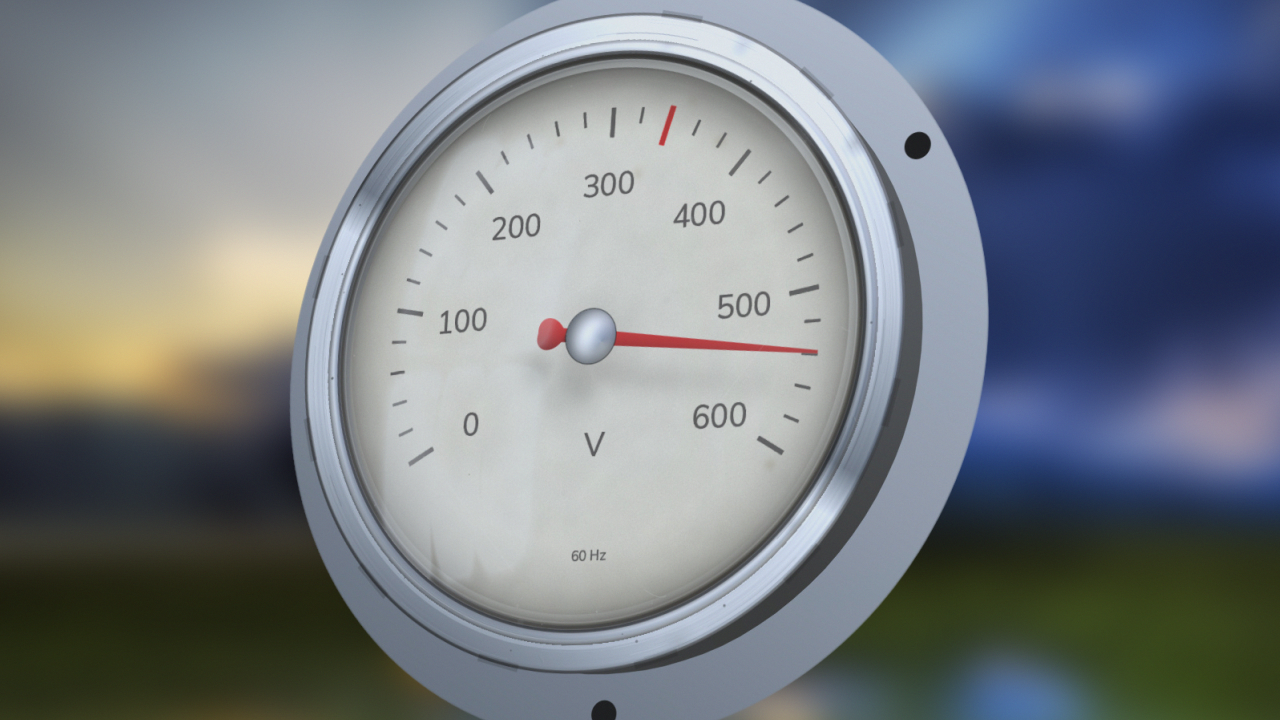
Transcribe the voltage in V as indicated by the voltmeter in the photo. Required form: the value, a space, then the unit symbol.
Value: 540 V
